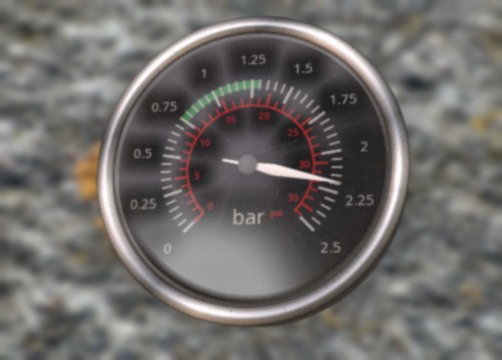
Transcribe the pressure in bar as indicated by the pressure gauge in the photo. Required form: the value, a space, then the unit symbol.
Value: 2.2 bar
